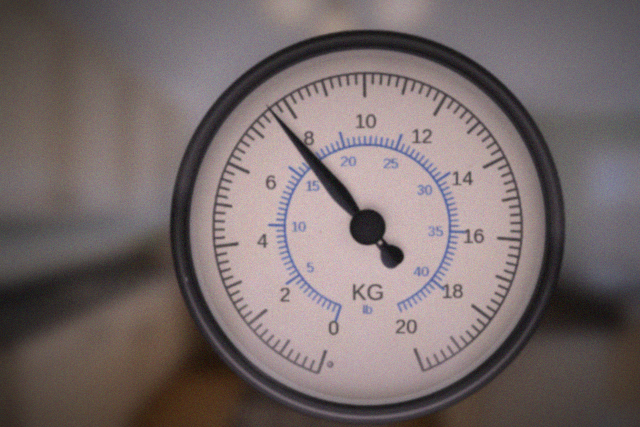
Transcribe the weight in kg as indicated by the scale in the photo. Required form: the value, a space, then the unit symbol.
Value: 7.6 kg
